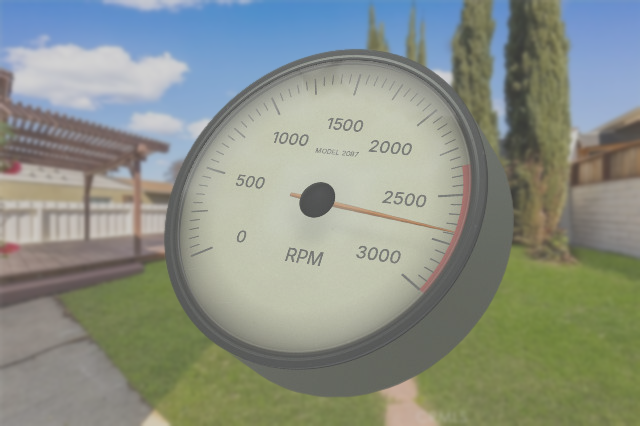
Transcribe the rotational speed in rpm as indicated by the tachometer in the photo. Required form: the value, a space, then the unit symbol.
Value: 2700 rpm
